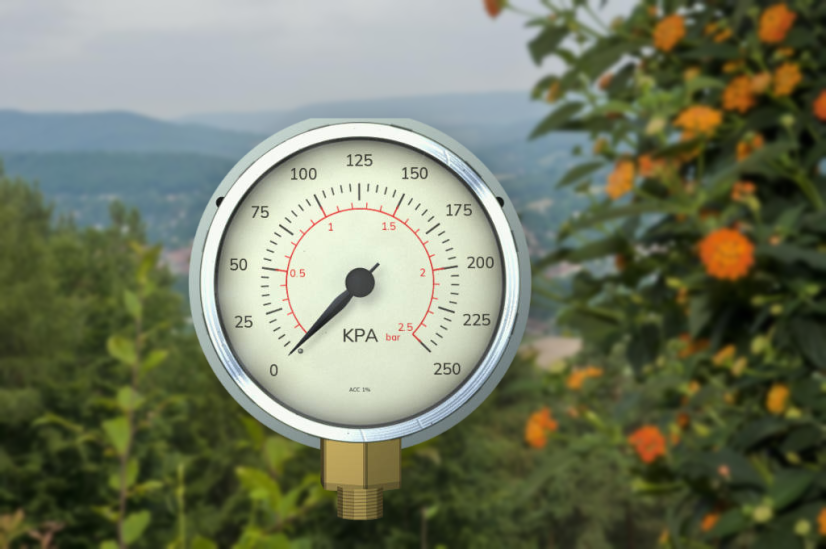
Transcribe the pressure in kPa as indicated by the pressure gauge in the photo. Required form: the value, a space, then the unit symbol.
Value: 0 kPa
